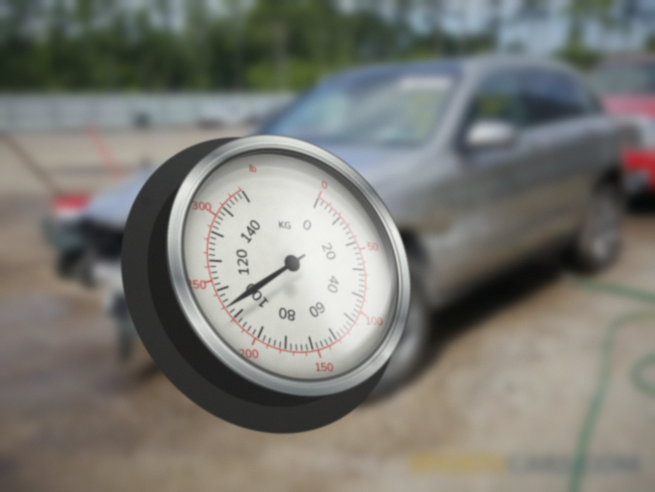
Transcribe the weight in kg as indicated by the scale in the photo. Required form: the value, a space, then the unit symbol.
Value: 104 kg
